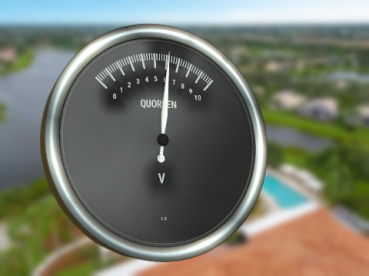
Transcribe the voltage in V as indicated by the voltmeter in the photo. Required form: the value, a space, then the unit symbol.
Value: 6 V
